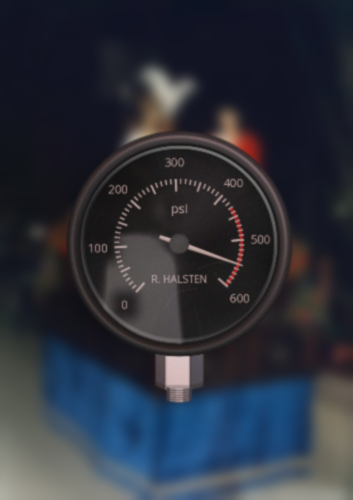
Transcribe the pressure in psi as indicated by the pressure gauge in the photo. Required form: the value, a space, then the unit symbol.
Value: 550 psi
